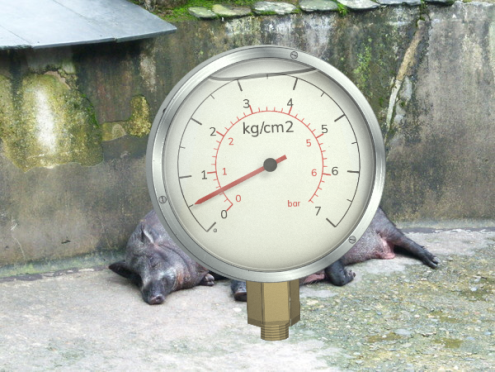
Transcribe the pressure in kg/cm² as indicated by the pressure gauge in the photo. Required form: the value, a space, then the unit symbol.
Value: 0.5 kg/cm²
